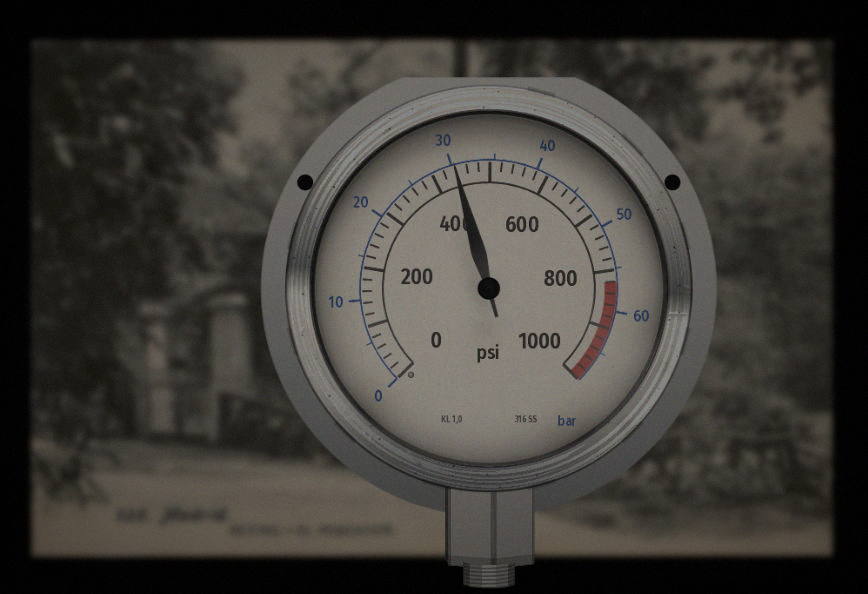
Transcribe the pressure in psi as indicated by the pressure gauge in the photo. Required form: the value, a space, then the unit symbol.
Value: 440 psi
